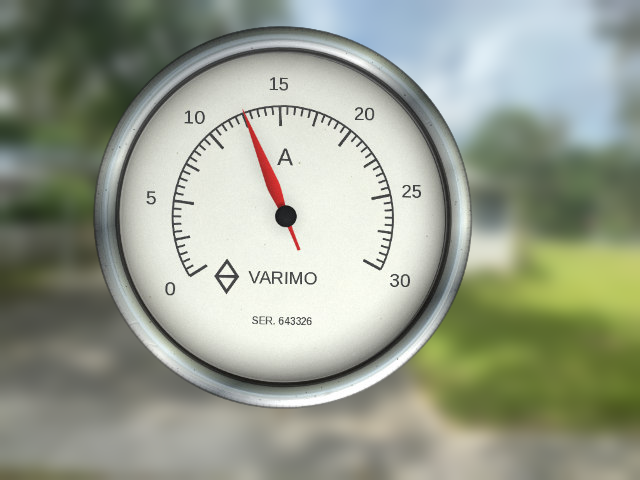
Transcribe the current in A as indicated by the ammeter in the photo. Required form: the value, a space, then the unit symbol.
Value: 12.5 A
